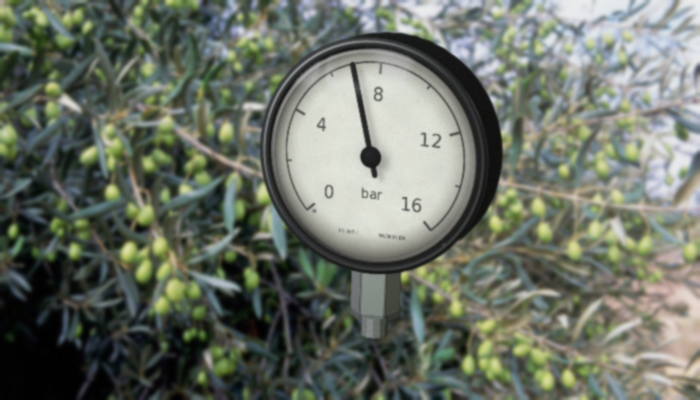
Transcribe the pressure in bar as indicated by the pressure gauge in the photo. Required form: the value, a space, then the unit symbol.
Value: 7 bar
